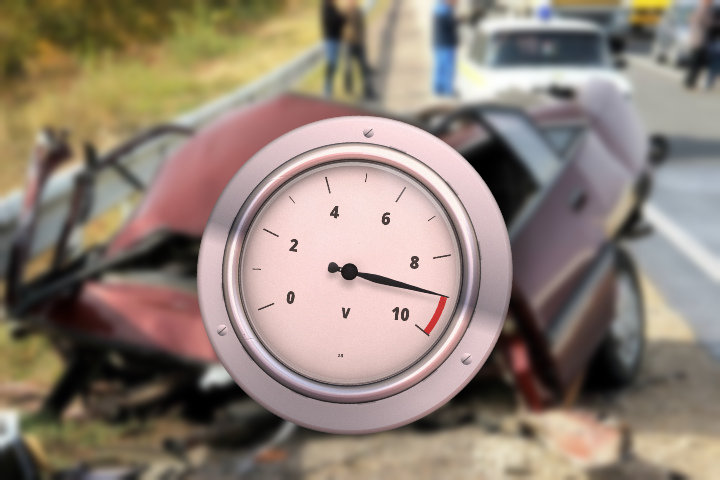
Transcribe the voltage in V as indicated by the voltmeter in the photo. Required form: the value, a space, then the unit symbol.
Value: 9 V
